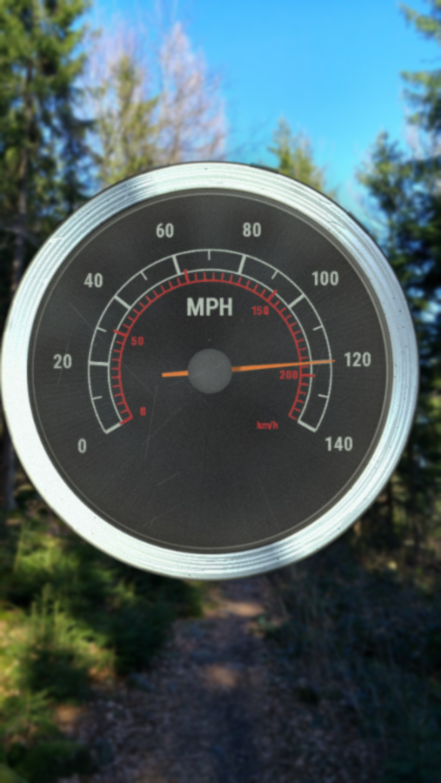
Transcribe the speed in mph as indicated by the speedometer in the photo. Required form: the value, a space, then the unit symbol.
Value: 120 mph
